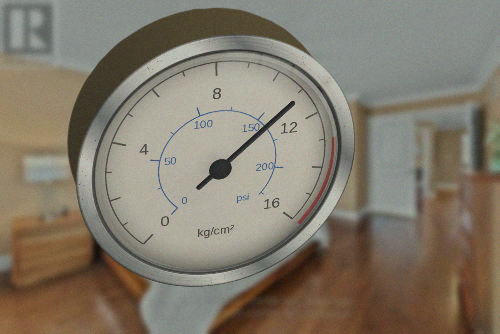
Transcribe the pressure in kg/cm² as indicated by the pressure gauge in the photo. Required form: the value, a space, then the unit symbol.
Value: 11 kg/cm²
